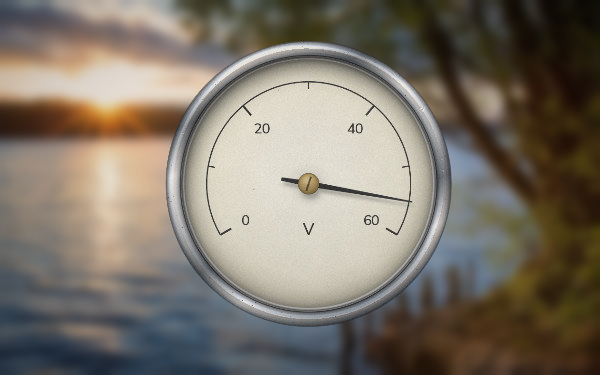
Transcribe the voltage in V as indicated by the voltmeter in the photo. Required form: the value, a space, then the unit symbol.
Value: 55 V
